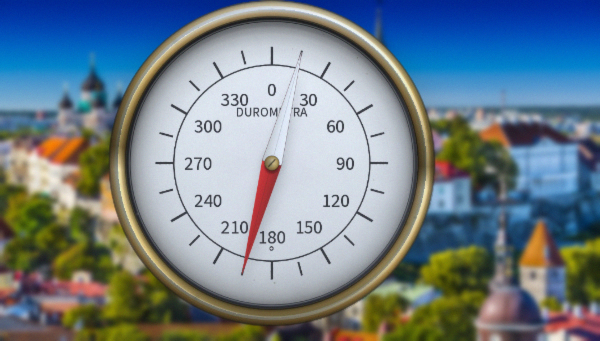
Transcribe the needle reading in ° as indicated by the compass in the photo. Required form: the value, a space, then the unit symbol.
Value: 195 °
